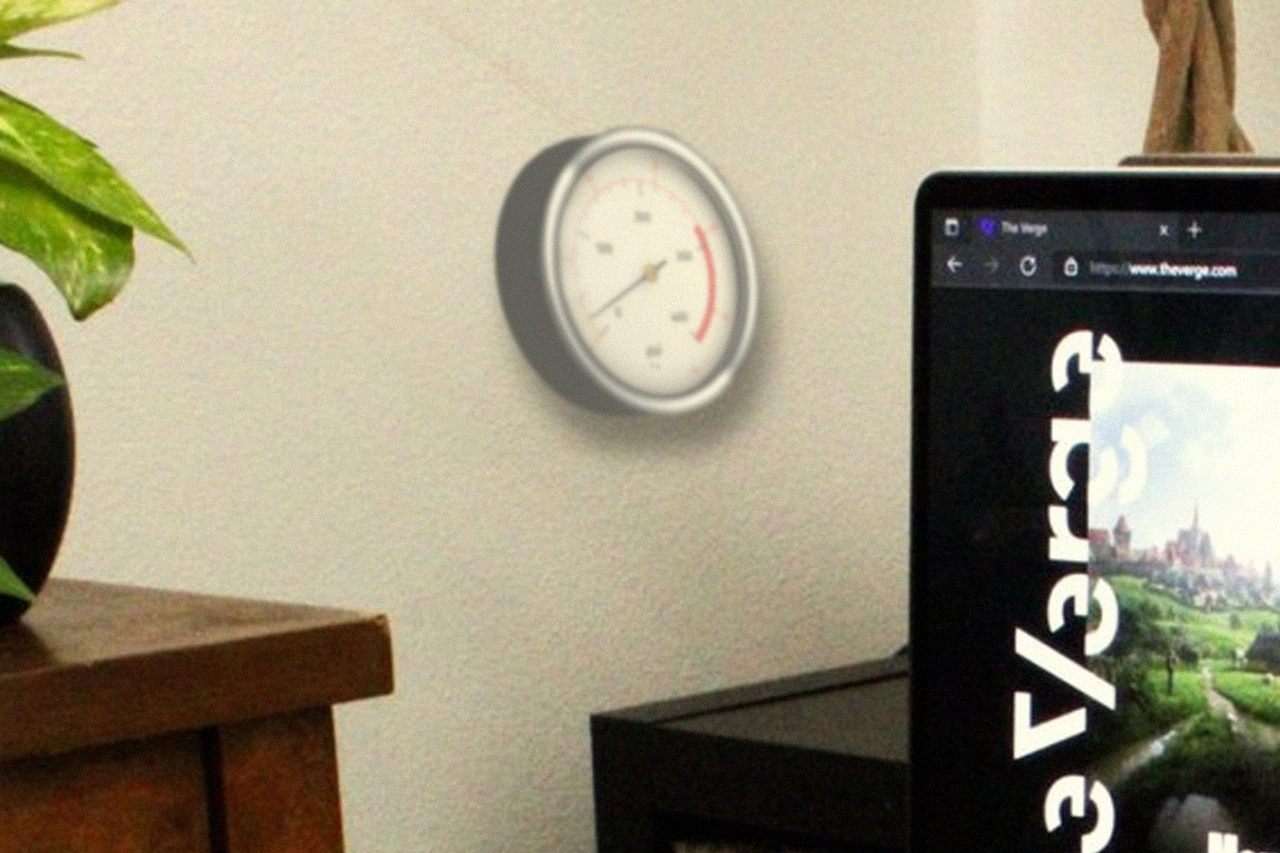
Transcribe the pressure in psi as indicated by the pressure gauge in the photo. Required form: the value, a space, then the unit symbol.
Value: 20 psi
